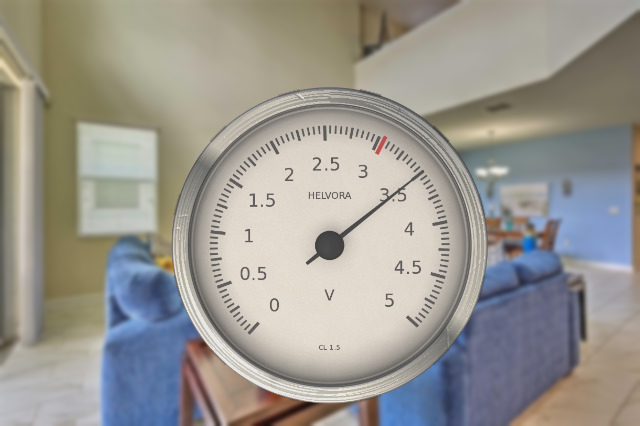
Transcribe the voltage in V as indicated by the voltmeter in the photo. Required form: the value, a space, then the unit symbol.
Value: 3.5 V
